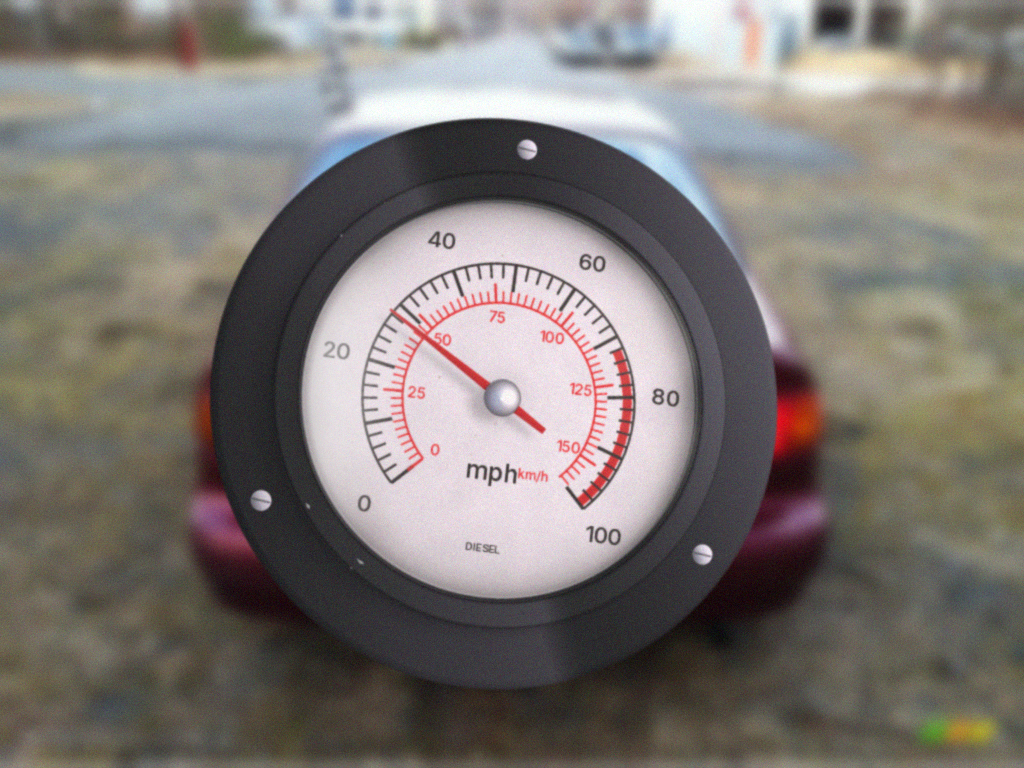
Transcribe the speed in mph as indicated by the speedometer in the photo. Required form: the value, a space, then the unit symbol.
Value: 28 mph
